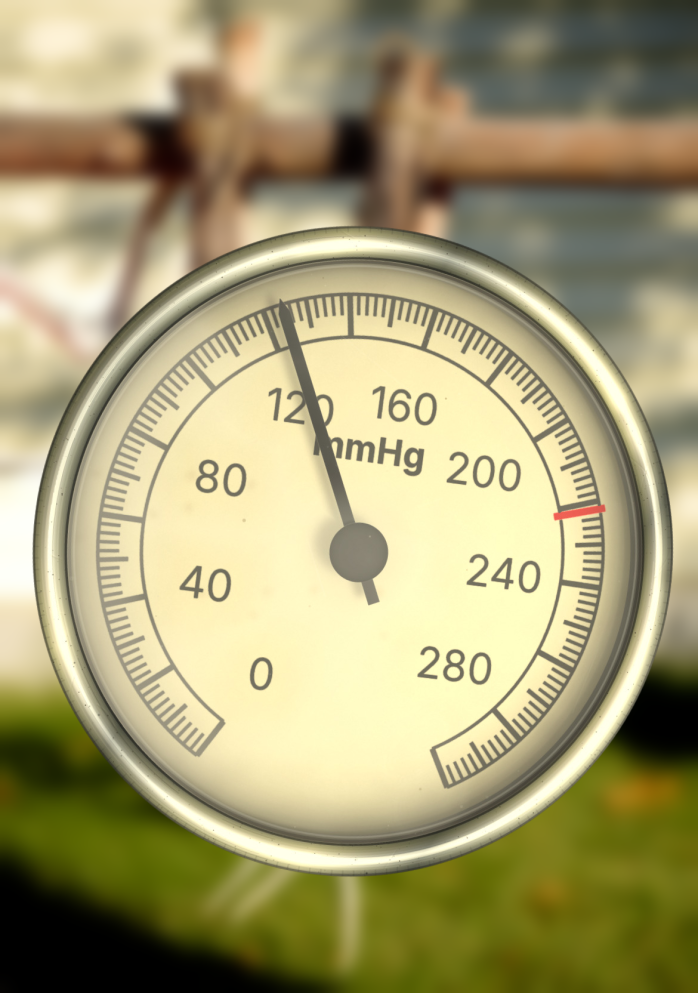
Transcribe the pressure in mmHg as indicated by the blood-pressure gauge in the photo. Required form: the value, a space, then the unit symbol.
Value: 124 mmHg
